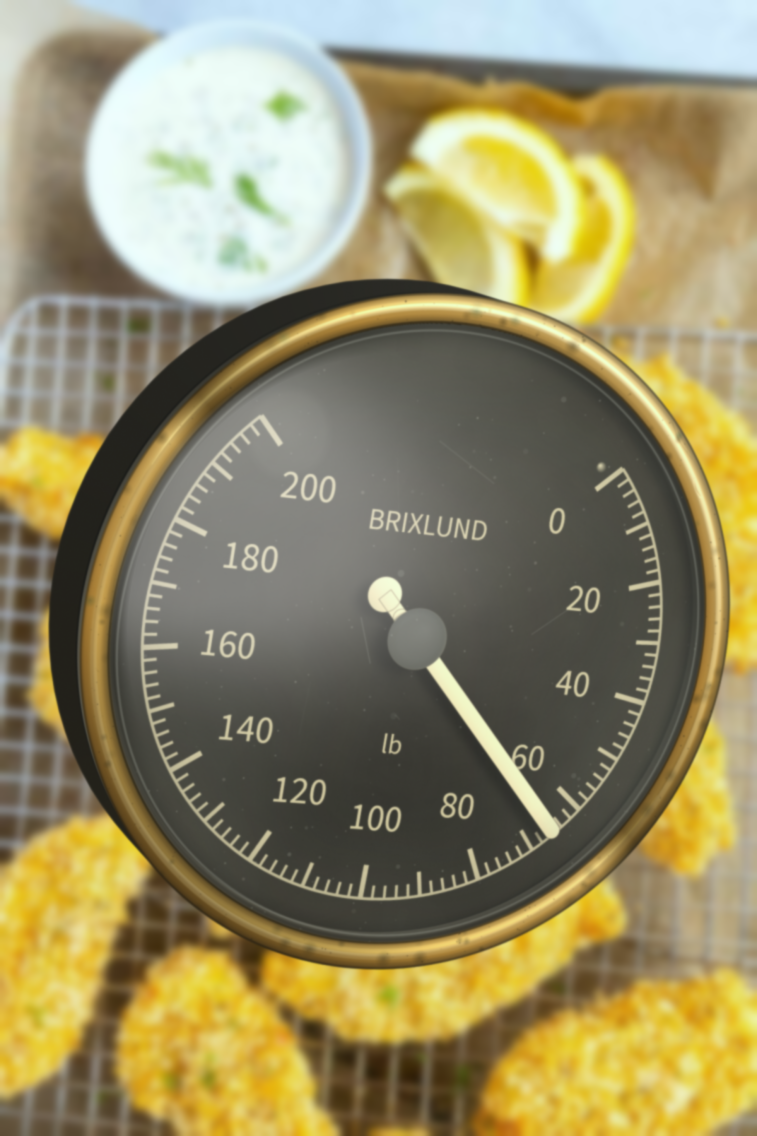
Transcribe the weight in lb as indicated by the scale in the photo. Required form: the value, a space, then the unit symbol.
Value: 66 lb
